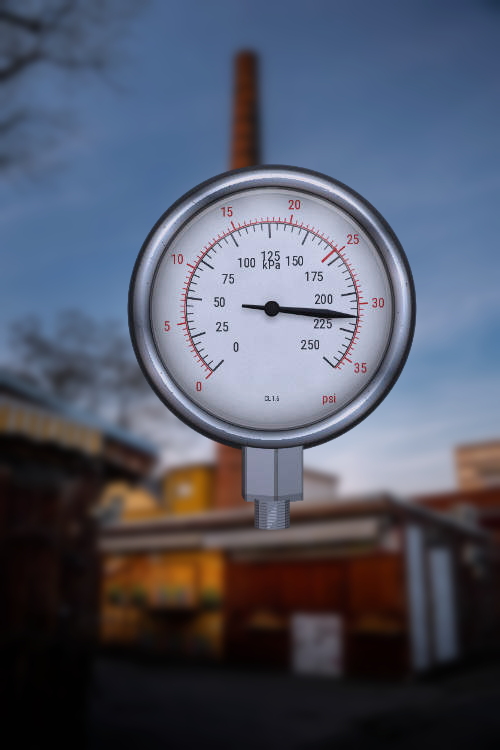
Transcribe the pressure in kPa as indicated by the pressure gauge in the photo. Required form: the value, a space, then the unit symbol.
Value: 215 kPa
